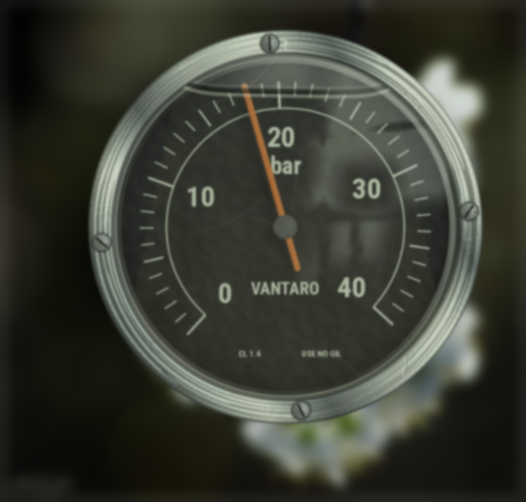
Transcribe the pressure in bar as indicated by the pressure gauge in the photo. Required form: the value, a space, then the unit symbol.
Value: 18 bar
